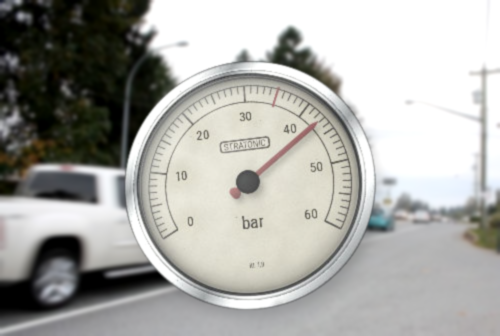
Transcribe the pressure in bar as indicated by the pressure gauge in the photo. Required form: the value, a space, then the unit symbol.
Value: 43 bar
